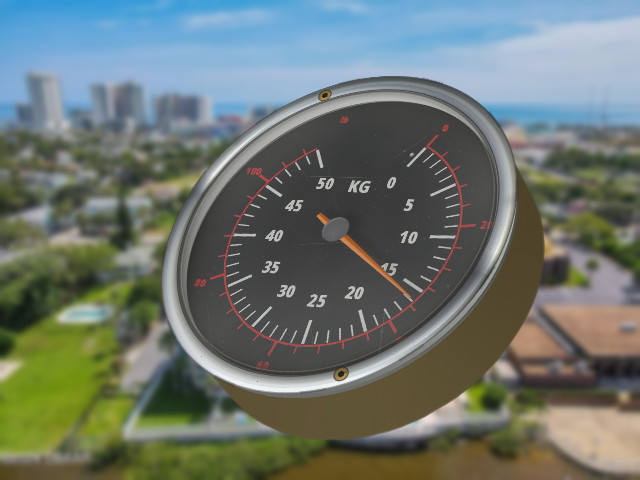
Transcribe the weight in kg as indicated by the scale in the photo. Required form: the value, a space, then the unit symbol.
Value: 16 kg
